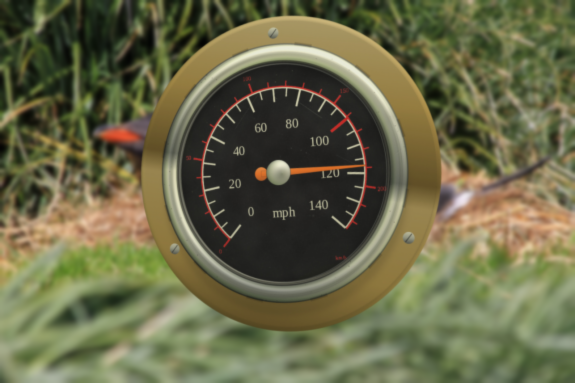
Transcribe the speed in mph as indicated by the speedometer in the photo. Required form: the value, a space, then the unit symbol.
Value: 117.5 mph
